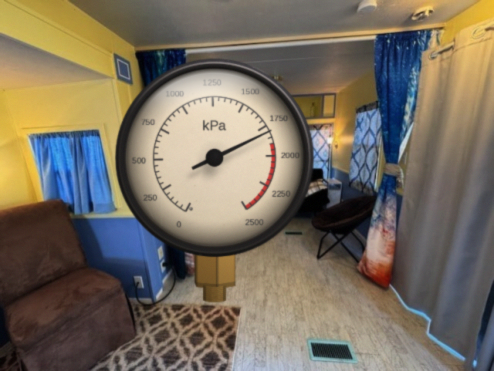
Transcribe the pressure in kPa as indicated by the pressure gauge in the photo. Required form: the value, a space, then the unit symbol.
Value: 1800 kPa
